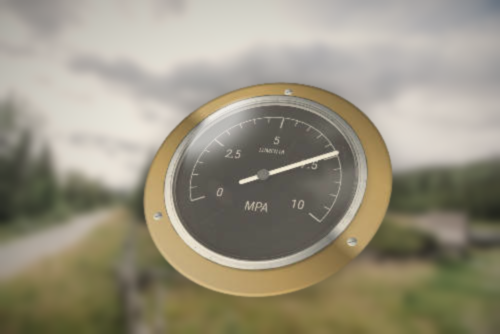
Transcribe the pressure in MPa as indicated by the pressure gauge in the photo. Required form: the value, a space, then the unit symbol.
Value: 7.5 MPa
